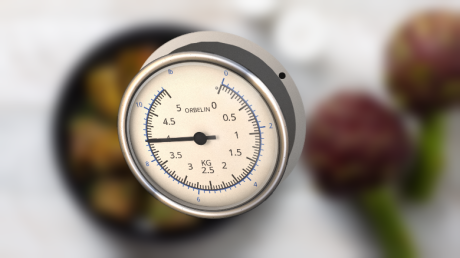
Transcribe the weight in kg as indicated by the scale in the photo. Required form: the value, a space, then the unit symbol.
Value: 4 kg
